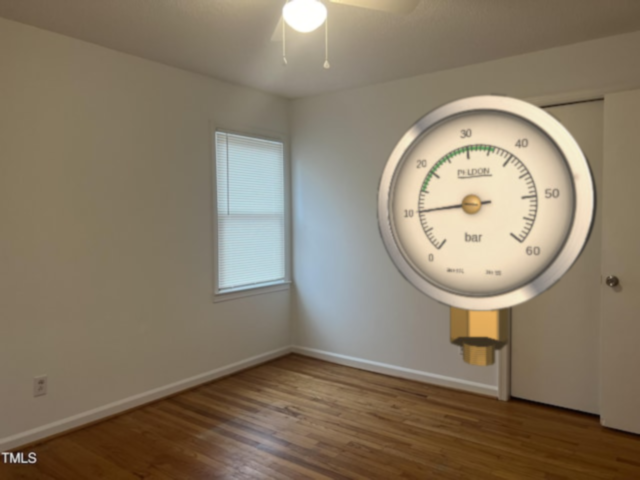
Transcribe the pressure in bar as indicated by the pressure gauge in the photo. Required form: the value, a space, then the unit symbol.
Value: 10 bar
